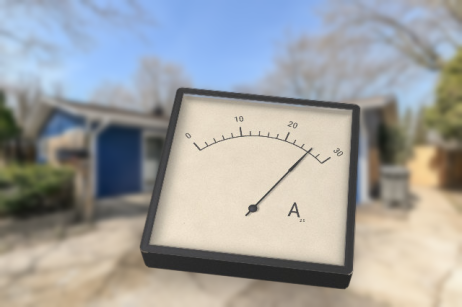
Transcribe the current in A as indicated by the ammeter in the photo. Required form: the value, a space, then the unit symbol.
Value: 26 A
